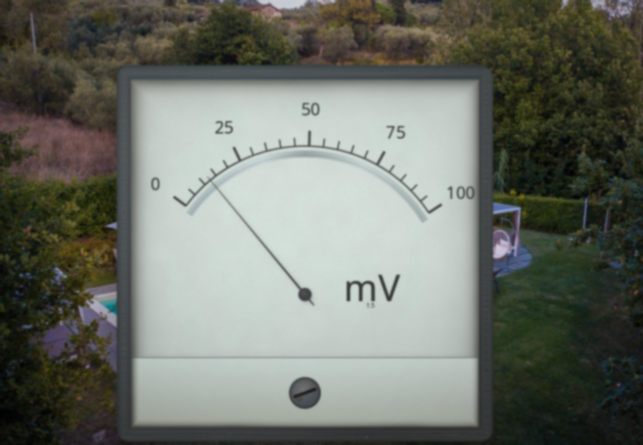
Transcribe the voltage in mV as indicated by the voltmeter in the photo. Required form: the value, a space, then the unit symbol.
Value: 12.5 mV
